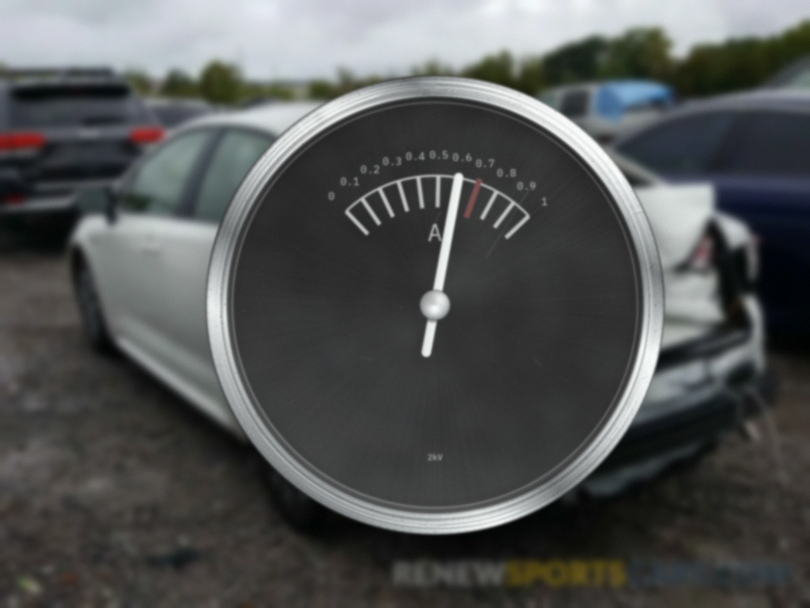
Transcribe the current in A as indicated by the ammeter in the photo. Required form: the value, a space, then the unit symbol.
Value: 0.6 A
